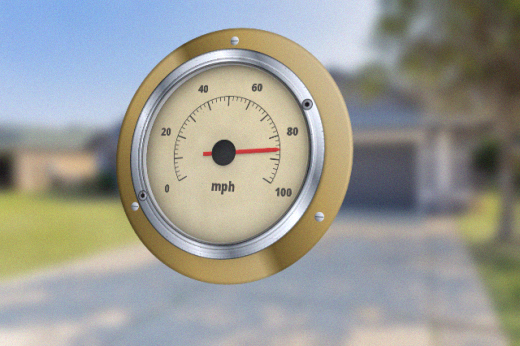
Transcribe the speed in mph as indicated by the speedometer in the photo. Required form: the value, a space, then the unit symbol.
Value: 86 mph
